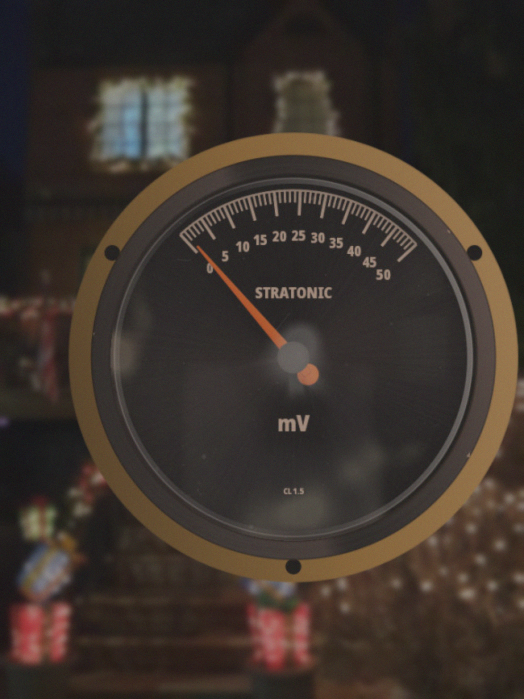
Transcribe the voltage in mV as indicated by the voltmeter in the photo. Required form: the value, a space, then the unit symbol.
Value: 1 mV
